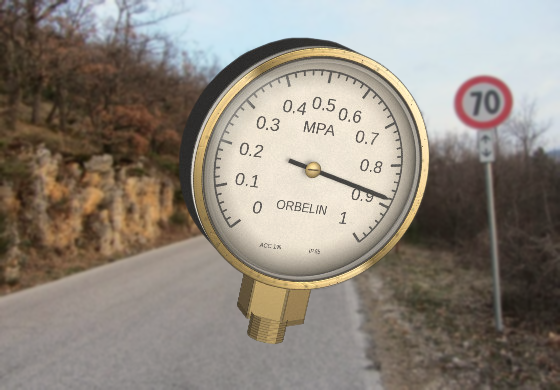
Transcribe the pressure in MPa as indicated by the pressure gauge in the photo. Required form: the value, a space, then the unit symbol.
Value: 0.88 MPa
